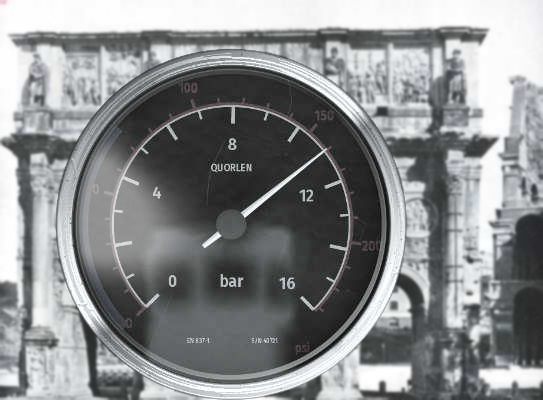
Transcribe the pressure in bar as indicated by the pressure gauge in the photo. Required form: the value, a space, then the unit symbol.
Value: 11 bar
